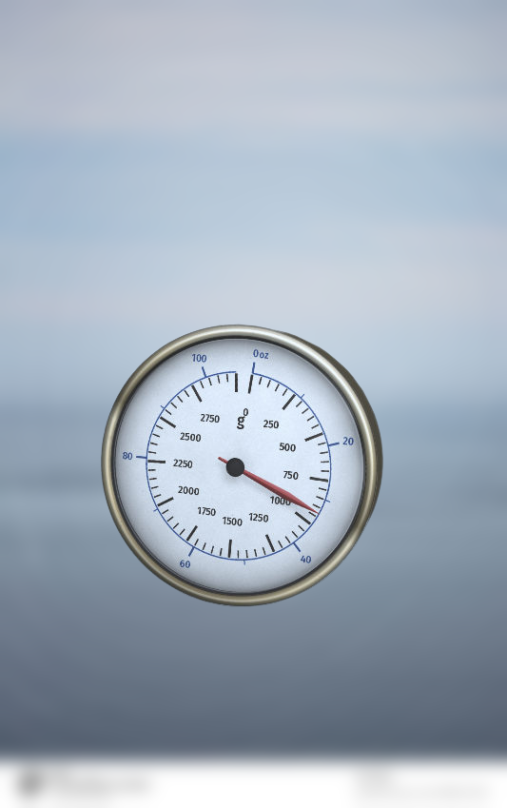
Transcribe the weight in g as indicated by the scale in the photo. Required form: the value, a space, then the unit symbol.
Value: 925 g
